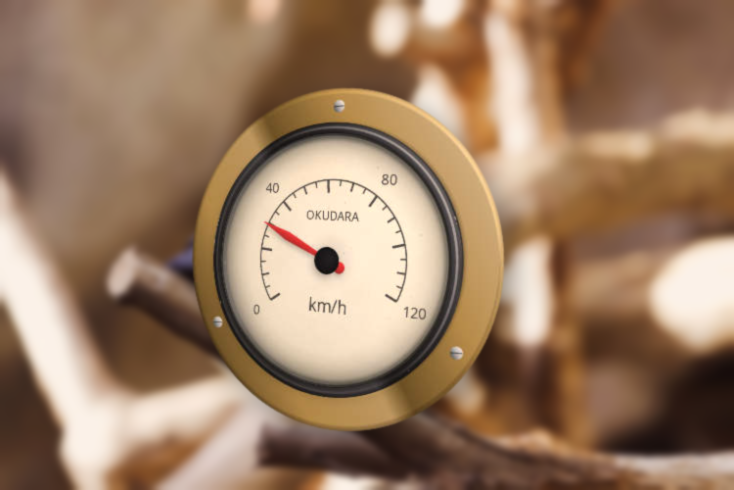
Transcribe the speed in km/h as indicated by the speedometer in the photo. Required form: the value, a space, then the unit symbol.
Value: 30 km/h
